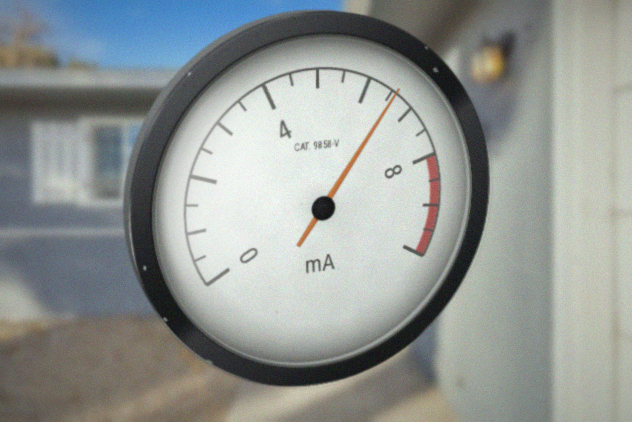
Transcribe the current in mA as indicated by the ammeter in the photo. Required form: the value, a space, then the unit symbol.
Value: 6.5 mA
